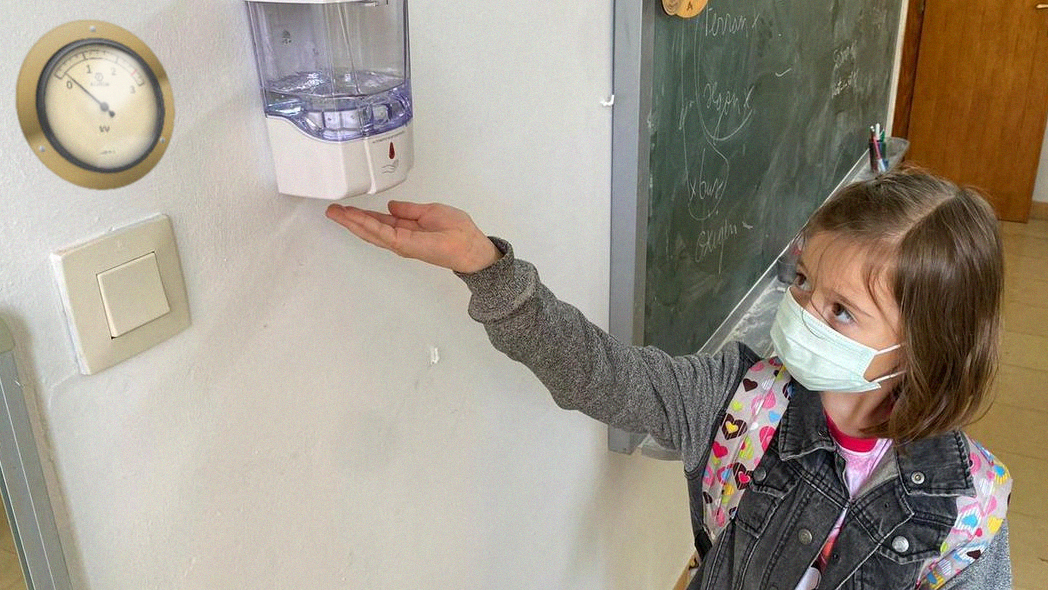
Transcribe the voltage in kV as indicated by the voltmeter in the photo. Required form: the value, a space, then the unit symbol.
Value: 0.2 kV
